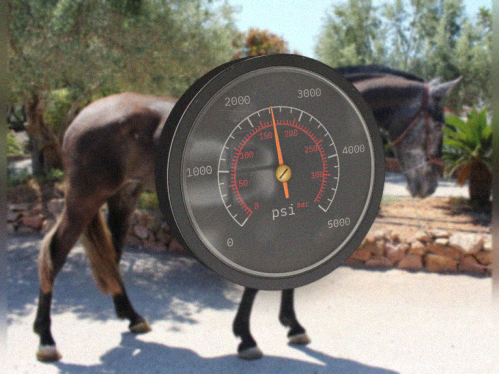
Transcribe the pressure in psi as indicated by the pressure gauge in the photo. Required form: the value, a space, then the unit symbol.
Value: 2400 psi
